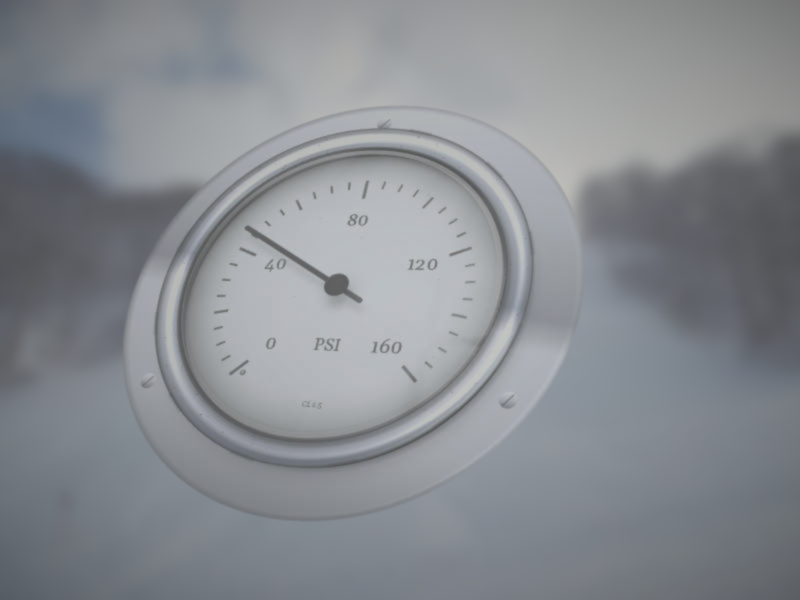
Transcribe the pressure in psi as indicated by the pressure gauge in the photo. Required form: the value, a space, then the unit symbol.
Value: 45 psi
